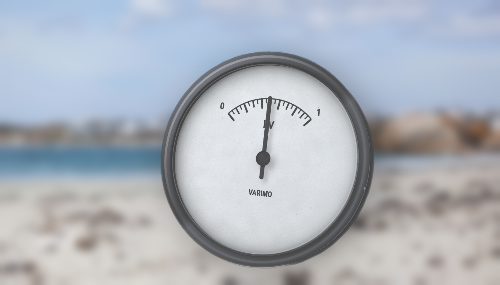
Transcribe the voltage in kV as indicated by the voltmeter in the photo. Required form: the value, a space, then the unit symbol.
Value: 0.5 kV
